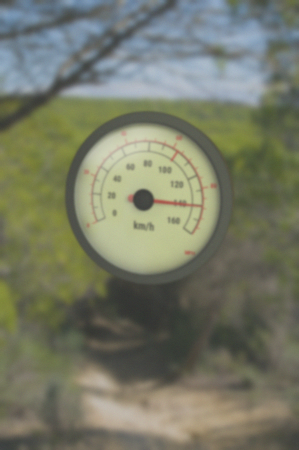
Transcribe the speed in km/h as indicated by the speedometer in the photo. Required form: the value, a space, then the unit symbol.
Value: 140 km/h
